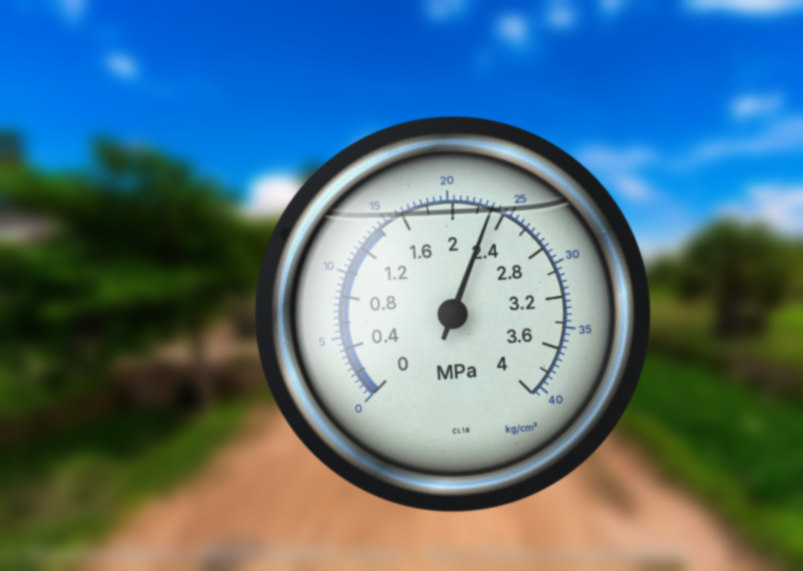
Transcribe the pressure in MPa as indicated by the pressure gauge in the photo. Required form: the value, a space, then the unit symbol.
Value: 2.3 MPa
